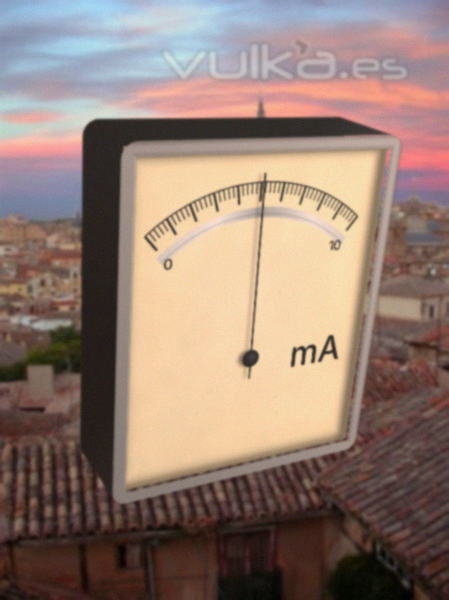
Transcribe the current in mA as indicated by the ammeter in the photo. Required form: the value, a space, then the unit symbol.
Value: 5 mA
